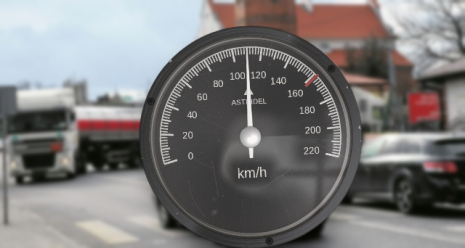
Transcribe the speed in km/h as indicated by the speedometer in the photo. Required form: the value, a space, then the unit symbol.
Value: 110 km/h
